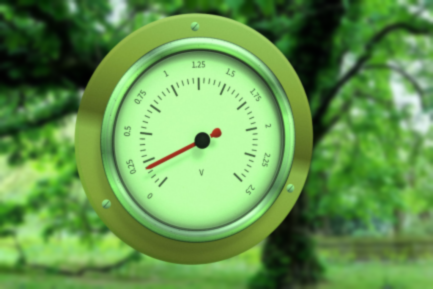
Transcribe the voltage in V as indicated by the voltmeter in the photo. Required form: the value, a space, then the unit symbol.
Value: 0.2 V
